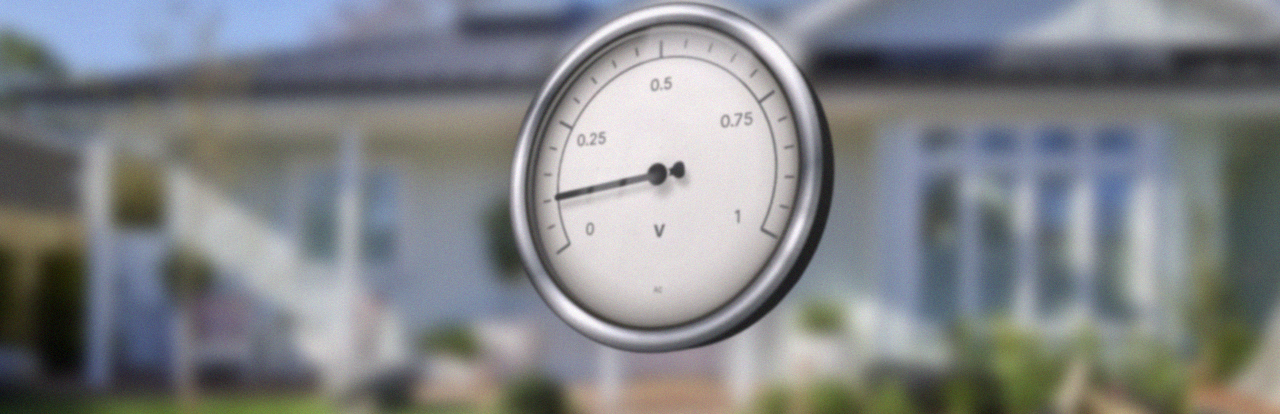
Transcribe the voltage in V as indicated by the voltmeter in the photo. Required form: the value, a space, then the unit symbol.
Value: 0.1 V
